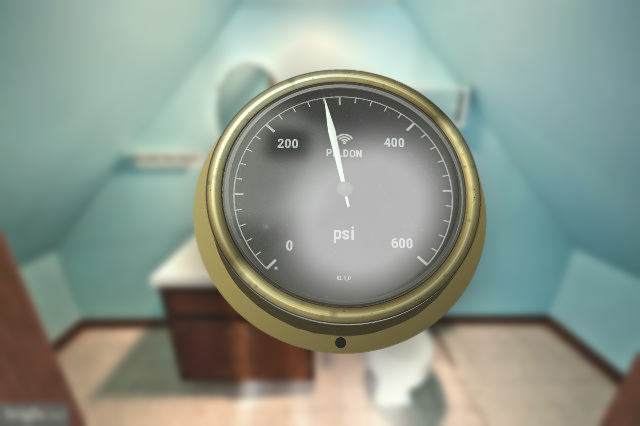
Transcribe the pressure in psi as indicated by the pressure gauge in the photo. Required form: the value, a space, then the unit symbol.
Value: 280 psi
